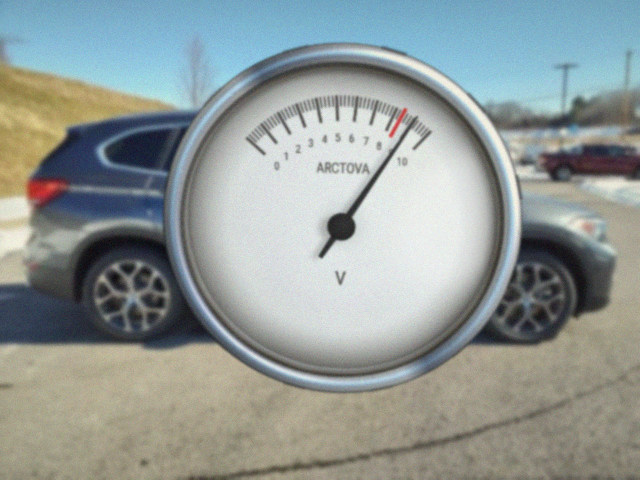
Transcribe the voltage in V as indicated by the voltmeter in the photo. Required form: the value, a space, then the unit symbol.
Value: 9 V
